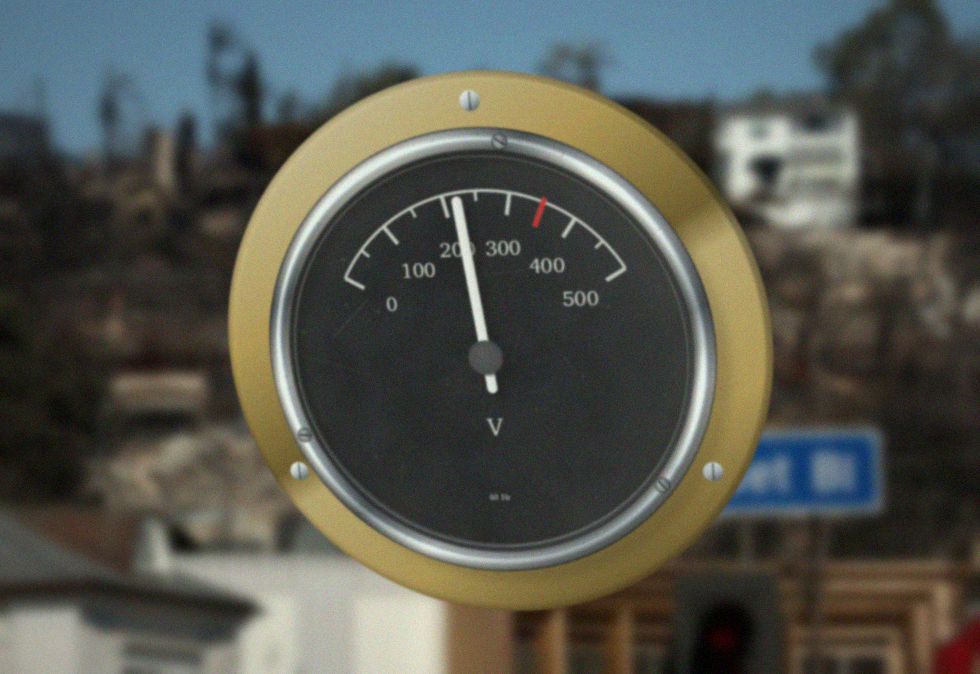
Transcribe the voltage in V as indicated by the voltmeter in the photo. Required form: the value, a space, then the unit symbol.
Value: 225 V
